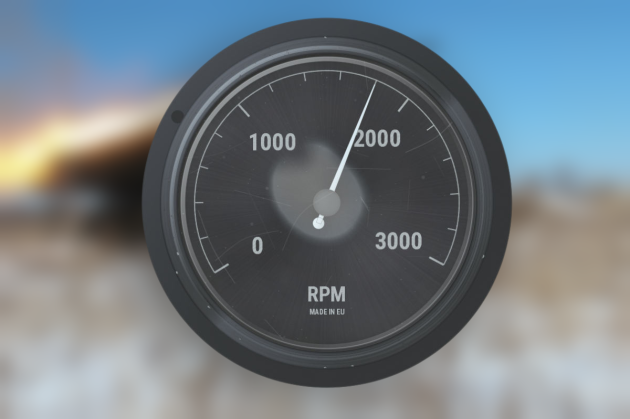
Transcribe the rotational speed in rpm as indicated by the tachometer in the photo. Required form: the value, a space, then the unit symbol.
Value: 1800 rpm
